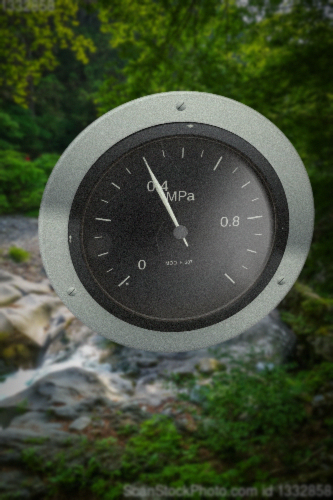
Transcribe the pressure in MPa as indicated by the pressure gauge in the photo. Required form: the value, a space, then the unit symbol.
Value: 0.4 MPa
